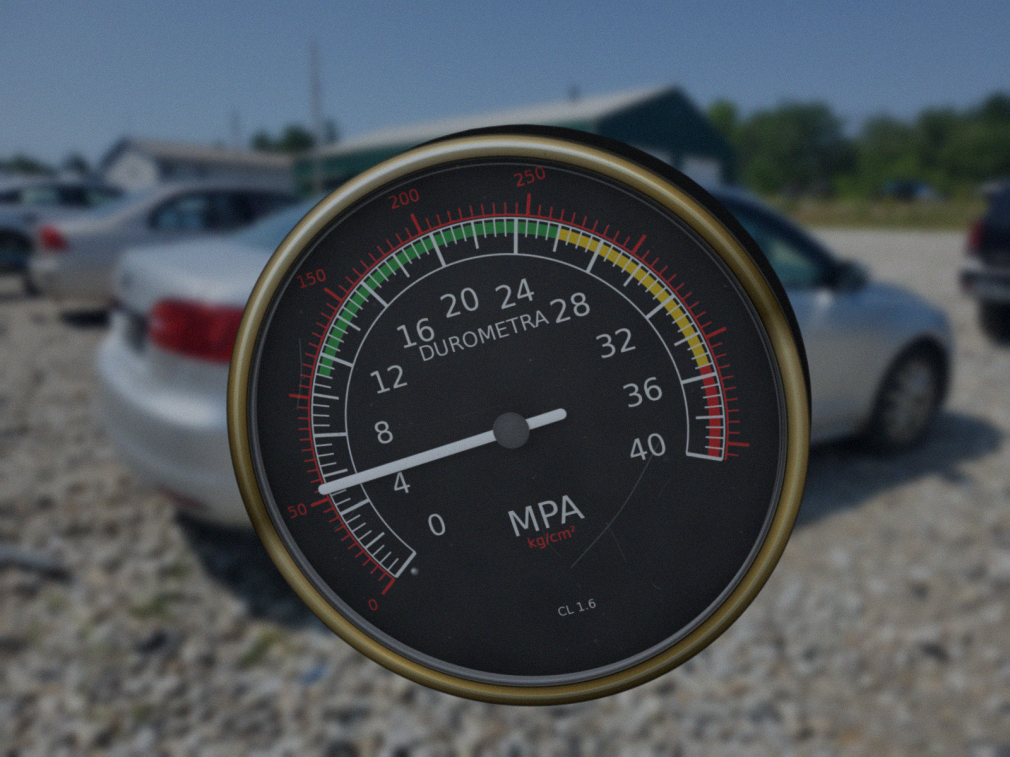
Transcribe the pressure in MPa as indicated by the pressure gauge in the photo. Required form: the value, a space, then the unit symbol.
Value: 5.5 MPa
